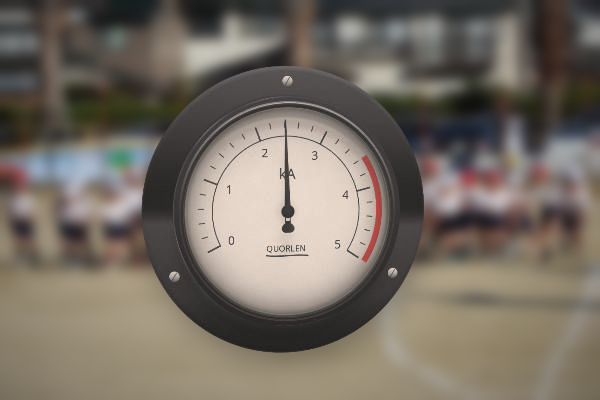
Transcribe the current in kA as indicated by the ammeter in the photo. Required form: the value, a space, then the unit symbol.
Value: 2.4 kA
